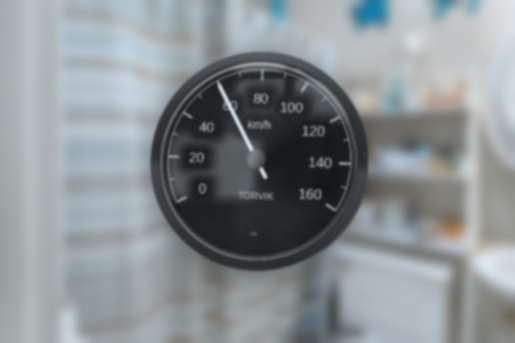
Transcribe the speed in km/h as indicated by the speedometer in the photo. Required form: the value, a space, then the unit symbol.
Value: 60 km/h
